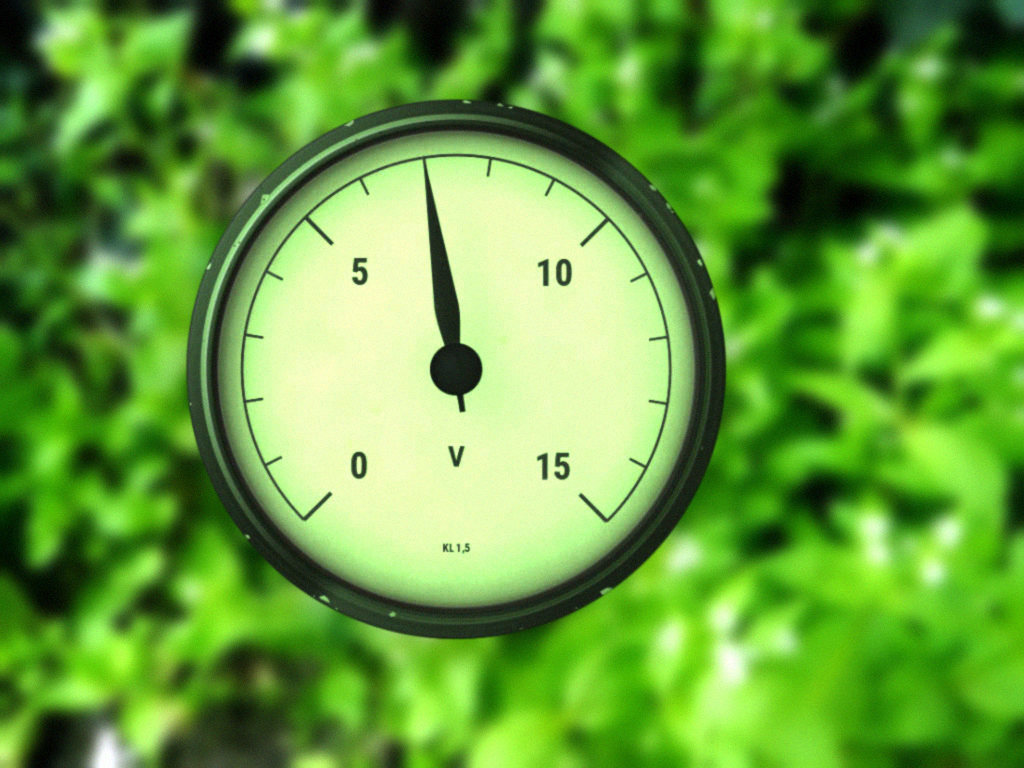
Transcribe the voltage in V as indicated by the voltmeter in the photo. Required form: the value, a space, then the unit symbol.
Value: 7 V
